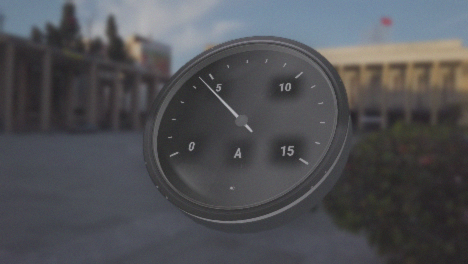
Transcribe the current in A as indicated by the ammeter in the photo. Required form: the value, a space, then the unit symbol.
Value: 4.5 A
